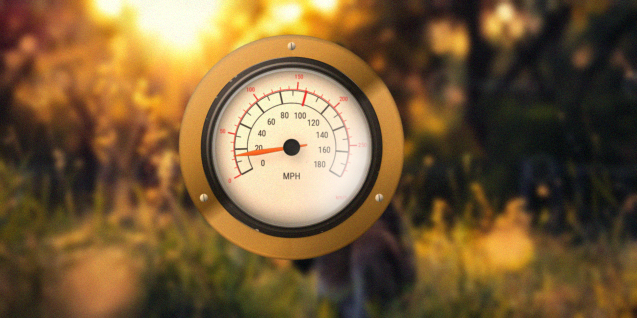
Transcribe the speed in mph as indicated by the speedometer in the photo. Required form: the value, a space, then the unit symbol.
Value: 15 mph
